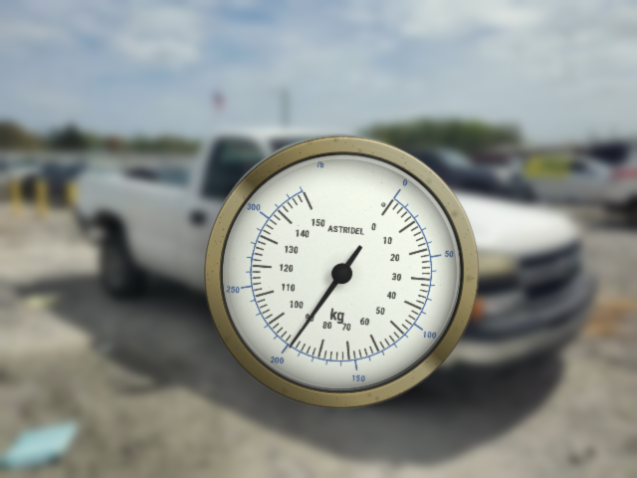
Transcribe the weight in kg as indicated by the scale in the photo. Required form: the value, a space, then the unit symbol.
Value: 90 kg
